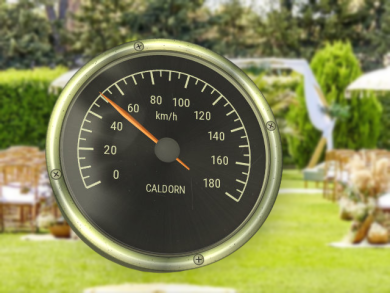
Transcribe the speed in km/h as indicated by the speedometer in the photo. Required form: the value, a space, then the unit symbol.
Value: 50 km/h
